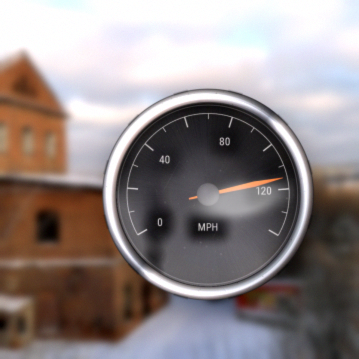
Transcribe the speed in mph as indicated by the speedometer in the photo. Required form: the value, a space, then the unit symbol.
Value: 115 mph
